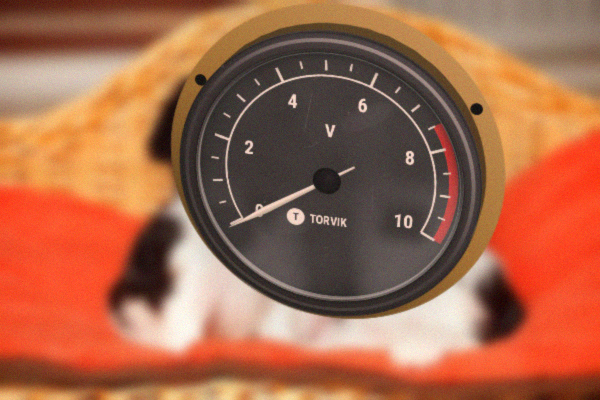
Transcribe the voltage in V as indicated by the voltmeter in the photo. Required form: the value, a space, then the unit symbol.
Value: 0 V
